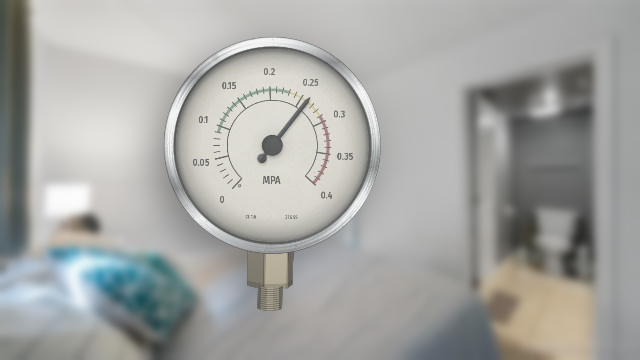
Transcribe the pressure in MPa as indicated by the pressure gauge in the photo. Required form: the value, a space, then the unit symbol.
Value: 0.26 MPa
